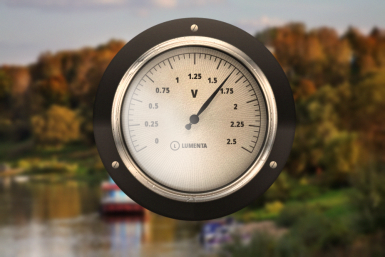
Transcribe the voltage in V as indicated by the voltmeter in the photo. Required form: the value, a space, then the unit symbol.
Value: 1.65 V
